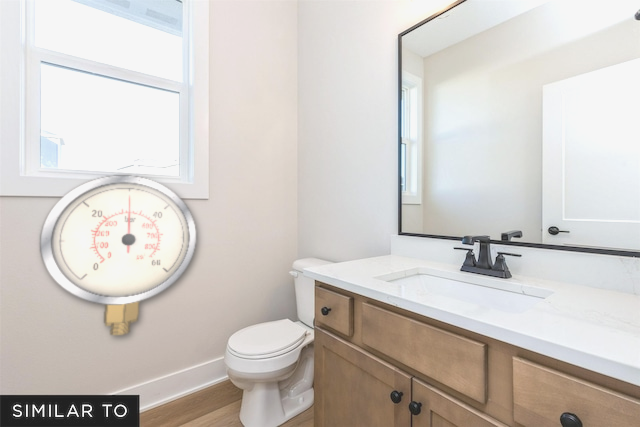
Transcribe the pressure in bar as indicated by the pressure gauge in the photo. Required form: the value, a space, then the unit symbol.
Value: 30 bar
